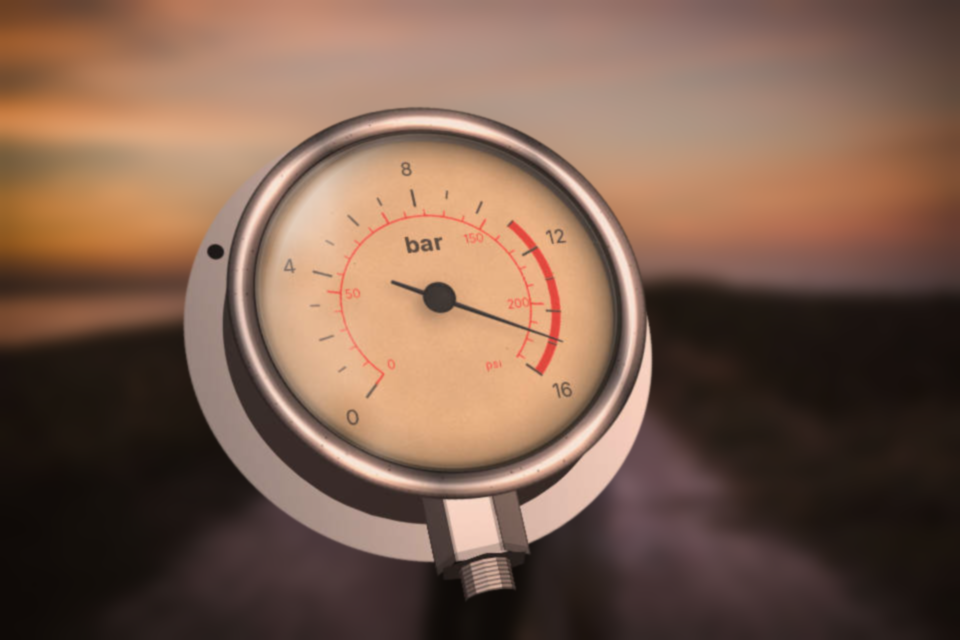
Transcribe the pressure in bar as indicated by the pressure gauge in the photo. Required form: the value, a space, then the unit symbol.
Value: 15 bar
